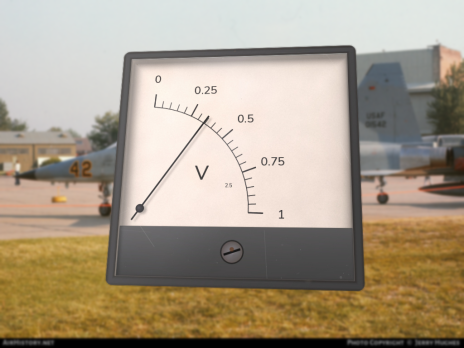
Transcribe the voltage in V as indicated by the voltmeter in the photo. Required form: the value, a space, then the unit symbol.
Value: 0.35 V
